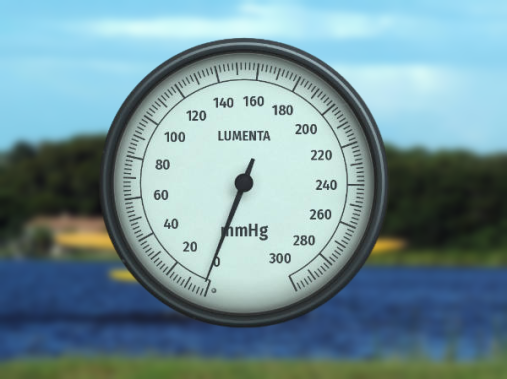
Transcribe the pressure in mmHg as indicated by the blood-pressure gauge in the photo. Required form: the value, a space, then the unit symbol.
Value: 2 mmHg
